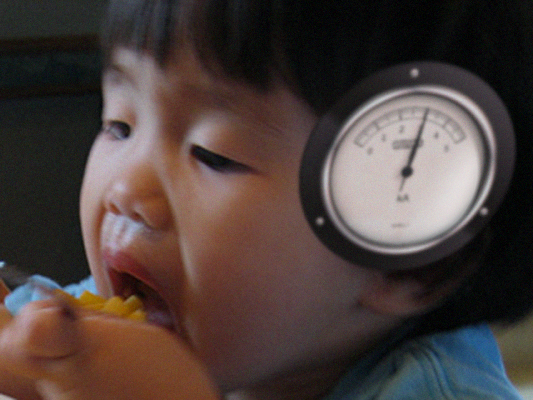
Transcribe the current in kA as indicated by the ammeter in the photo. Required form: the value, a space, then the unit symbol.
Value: 3 kA
